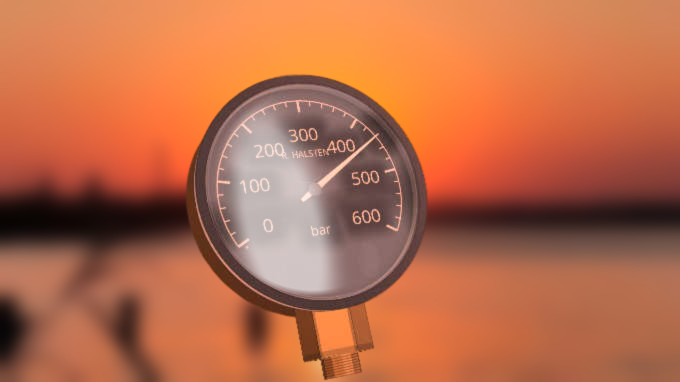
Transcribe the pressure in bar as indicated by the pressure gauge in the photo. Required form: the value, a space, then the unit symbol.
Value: 440 bar
